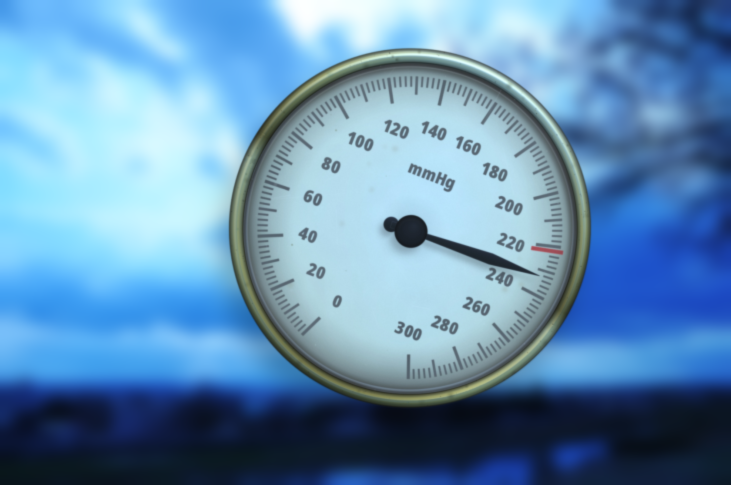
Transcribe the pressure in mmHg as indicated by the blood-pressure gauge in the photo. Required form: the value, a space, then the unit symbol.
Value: 232 mmHg
